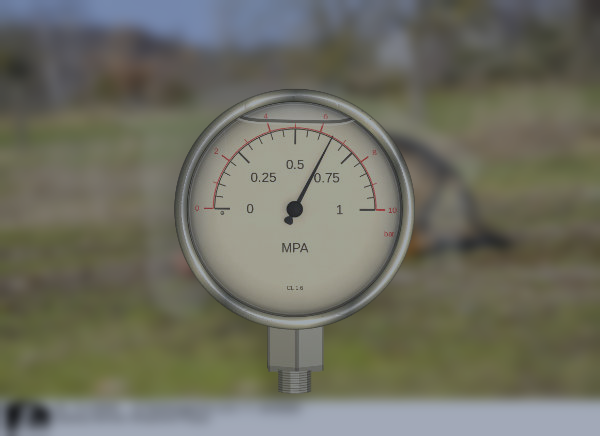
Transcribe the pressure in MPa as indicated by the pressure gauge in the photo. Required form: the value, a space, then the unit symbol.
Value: 0.65 MPa
